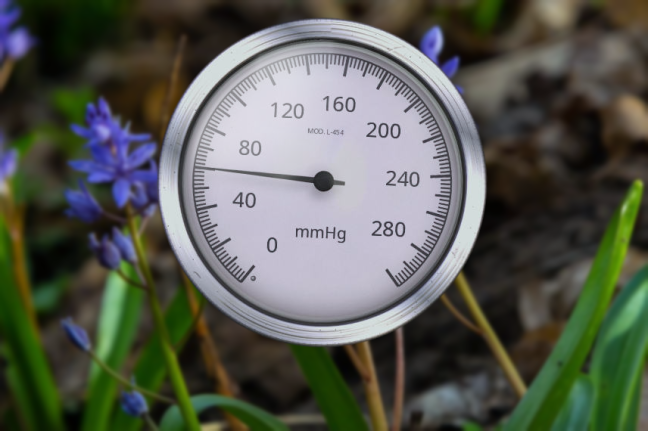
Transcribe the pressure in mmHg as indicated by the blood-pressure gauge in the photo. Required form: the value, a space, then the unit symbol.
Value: 60 mmHg
